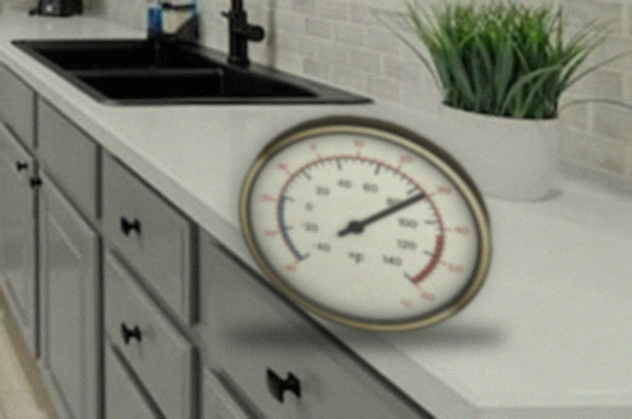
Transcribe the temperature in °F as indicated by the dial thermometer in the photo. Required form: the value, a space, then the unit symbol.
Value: 84 °F
